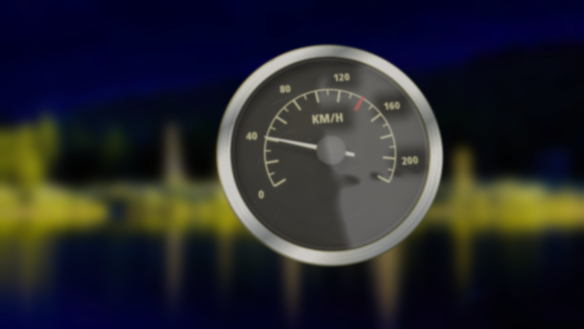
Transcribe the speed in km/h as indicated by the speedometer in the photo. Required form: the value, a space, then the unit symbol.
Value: 40 km/h
